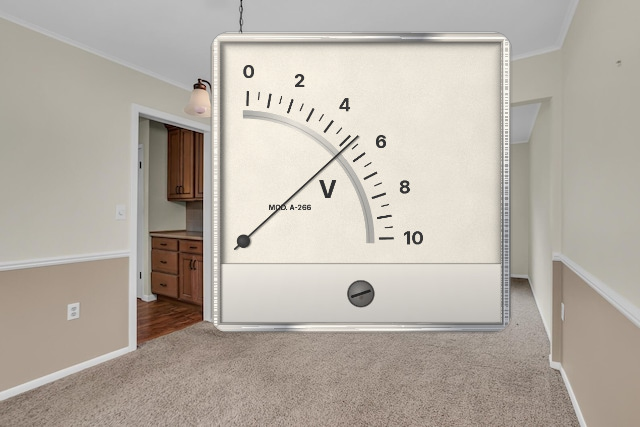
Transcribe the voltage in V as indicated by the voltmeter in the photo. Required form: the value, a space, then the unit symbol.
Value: 5.25 V
